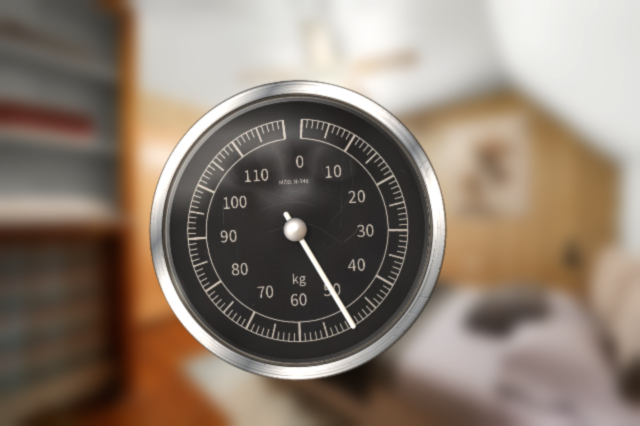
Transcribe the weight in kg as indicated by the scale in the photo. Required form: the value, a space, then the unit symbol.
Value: 50 kg
